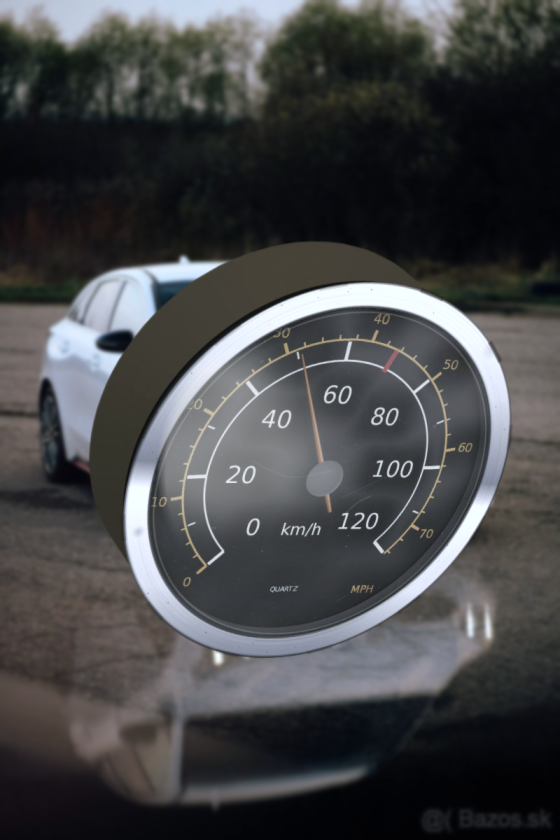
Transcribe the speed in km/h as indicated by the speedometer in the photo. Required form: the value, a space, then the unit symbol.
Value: 50 km/h
